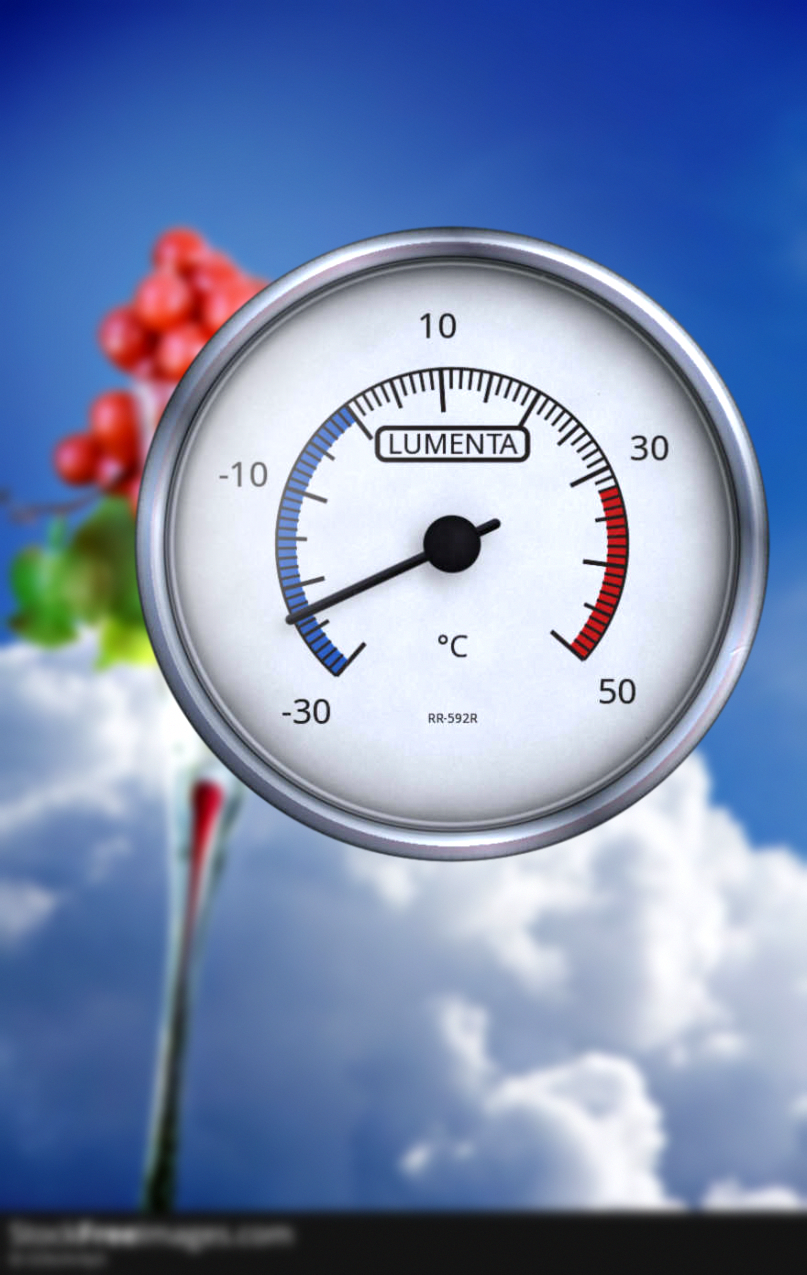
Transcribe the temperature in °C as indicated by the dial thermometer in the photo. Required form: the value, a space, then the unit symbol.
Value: -23 °C
